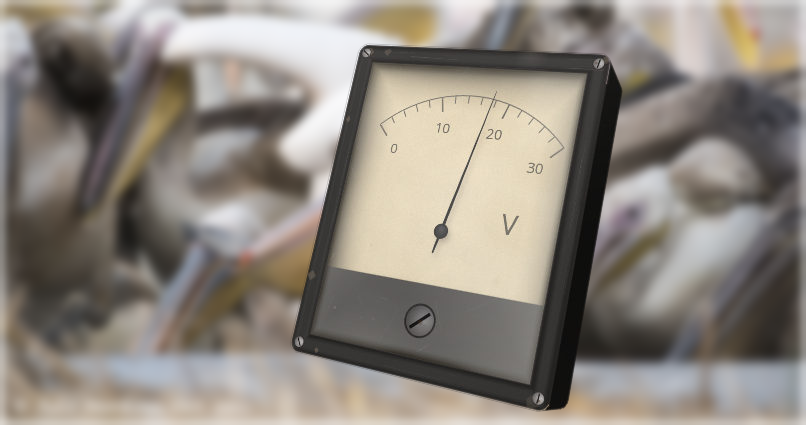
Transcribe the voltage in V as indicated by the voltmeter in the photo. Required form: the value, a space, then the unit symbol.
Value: 18 V
